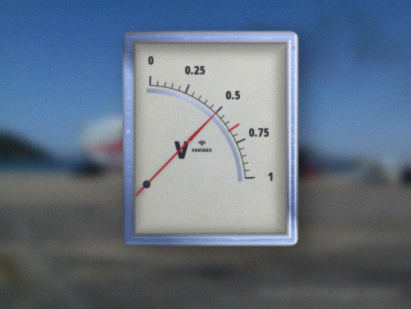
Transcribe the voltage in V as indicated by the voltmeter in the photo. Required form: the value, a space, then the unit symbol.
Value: 0.5 V
